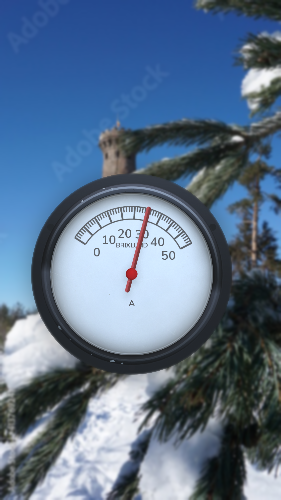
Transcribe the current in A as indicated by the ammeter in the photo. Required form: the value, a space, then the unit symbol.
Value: 30 A
